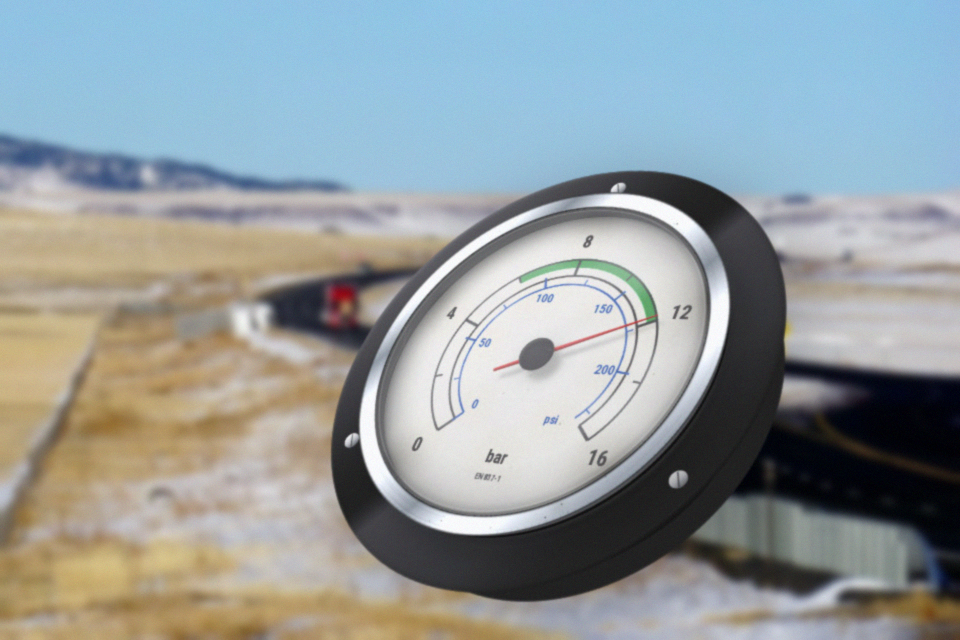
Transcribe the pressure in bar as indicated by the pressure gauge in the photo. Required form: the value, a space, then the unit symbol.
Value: 12 bar
